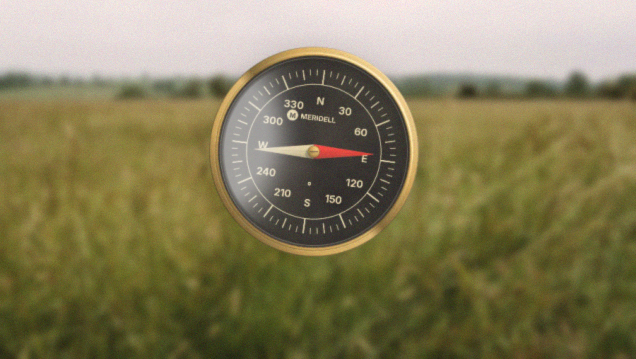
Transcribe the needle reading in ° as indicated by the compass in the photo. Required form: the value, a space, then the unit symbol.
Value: 85 °
